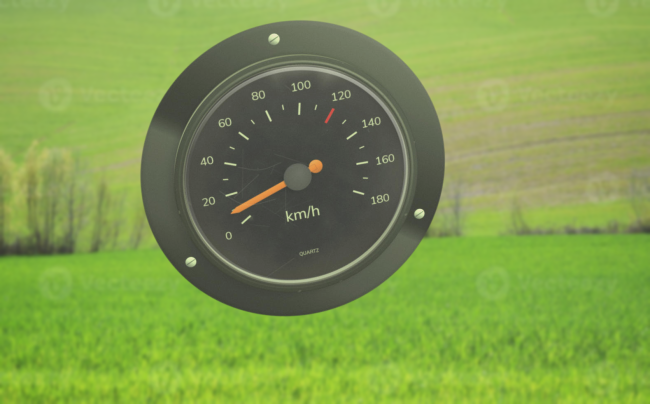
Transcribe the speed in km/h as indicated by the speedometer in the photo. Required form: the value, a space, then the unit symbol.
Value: 10 km/h
